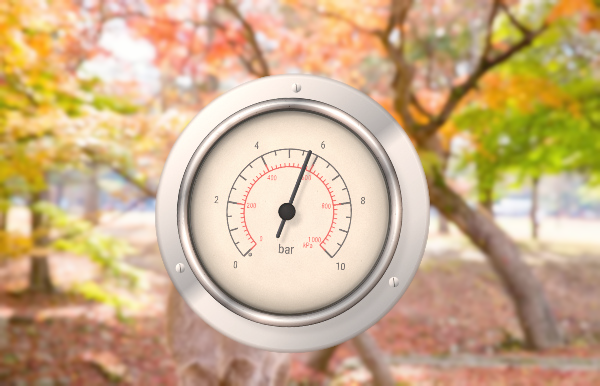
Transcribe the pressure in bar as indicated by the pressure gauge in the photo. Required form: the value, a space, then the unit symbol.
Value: 5.75 bar
